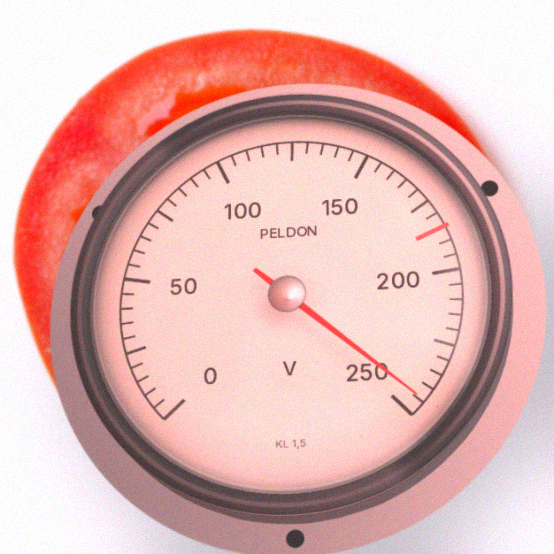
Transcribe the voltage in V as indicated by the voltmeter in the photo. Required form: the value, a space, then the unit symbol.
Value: 245 V
